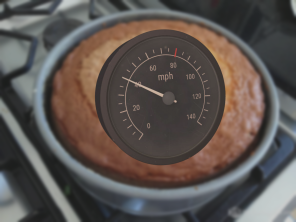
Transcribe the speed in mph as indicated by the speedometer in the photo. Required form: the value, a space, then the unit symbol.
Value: 40 mph
